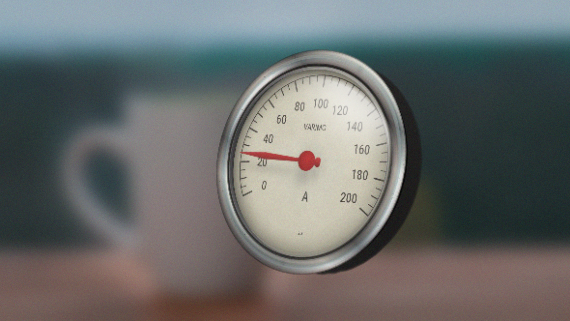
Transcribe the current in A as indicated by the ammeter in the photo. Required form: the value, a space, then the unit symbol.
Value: 25 A
